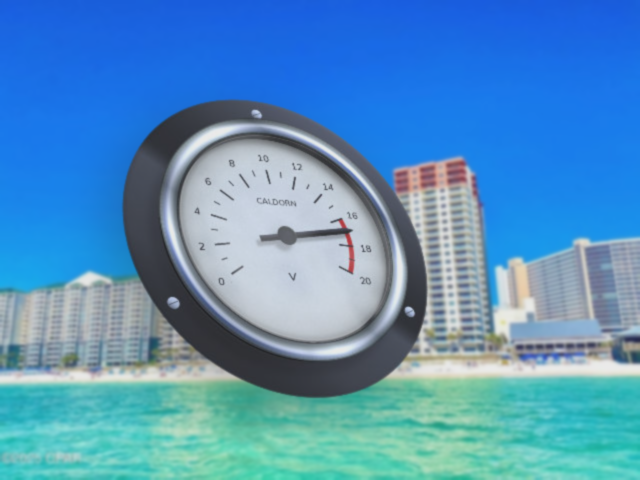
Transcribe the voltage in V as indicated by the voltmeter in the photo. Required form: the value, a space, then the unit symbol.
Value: 17 V
